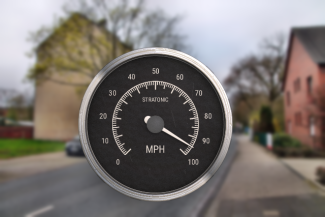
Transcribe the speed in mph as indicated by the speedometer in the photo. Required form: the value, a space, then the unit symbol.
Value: 95 mph
